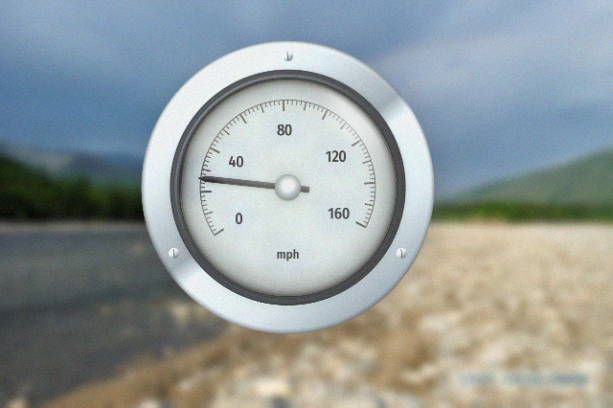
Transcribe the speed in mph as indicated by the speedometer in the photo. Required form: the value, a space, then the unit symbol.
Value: 26 mph
